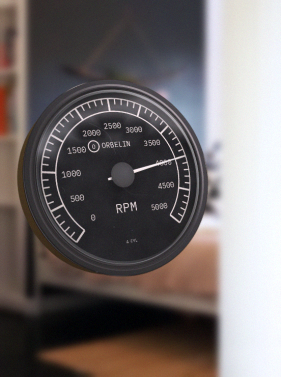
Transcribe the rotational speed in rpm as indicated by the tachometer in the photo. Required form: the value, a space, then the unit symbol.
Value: 4000 rpm
